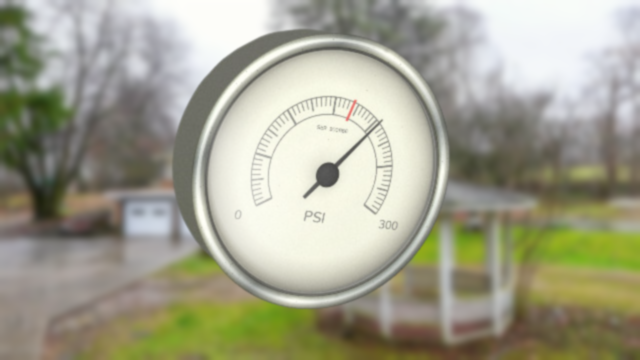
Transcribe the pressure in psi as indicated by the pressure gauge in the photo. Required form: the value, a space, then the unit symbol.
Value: 200 psi
